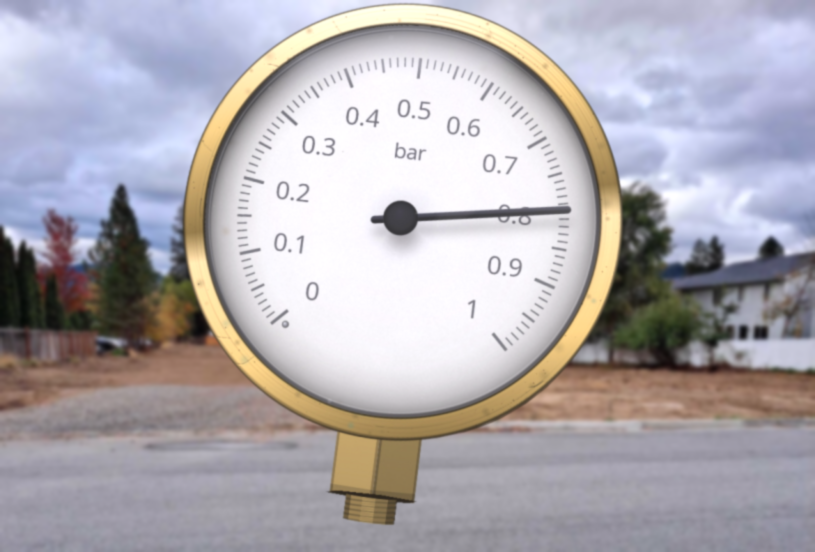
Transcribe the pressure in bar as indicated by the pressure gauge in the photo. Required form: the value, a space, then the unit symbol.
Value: 0.8 bar
